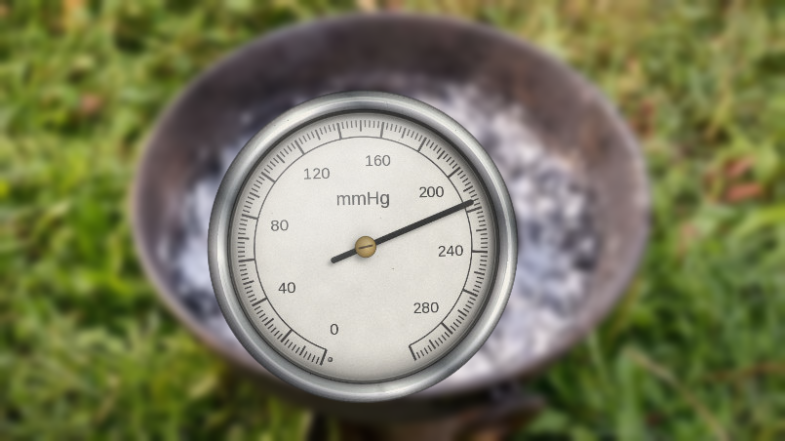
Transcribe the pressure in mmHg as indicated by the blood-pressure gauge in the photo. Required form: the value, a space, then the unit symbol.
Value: 216 mmHg
